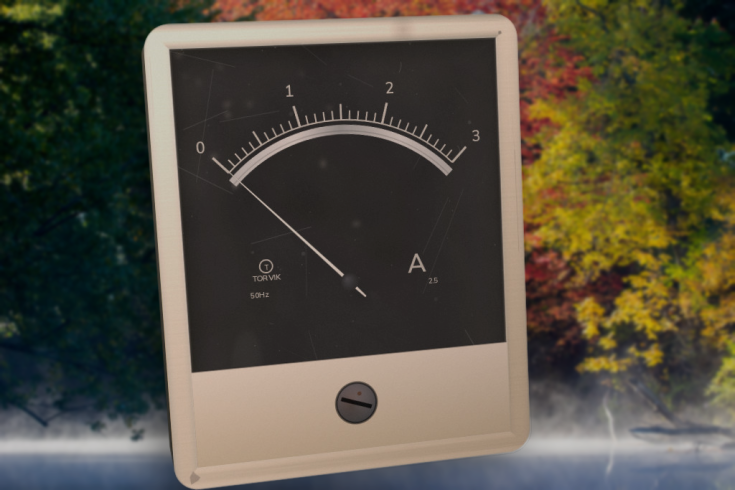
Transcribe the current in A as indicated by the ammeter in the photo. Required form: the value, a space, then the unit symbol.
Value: 0 A
